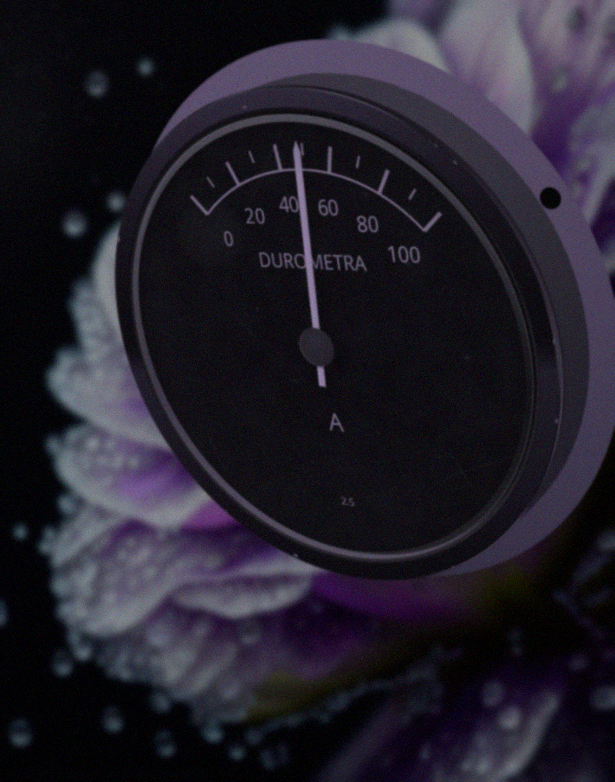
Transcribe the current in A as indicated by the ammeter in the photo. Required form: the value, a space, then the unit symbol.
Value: 50 A
